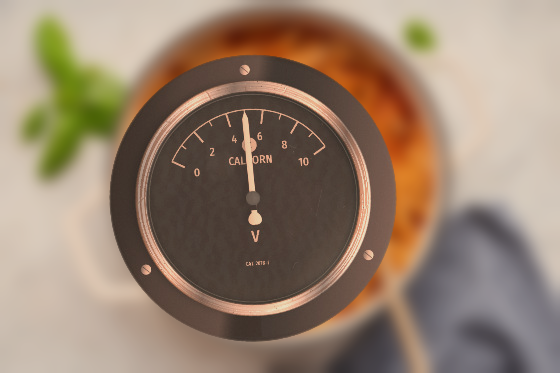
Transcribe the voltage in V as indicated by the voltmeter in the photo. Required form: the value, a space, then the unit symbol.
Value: 5 V
